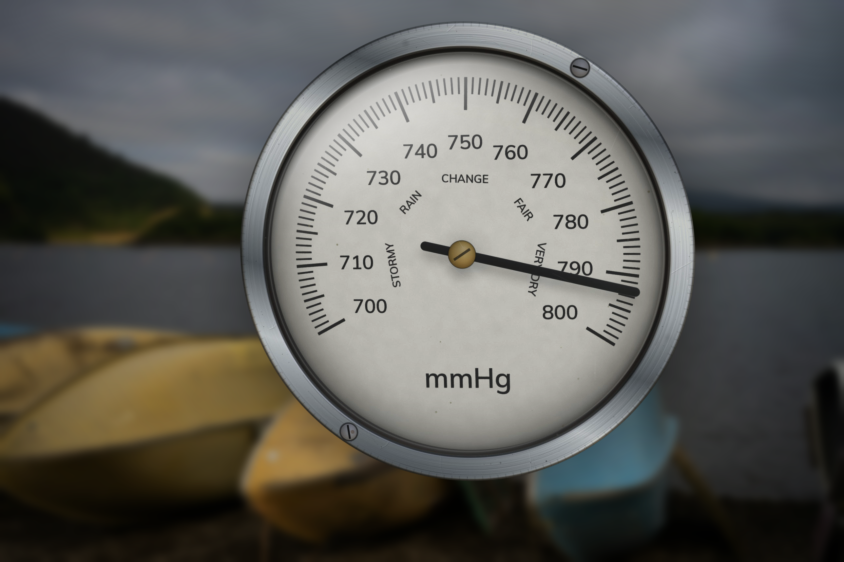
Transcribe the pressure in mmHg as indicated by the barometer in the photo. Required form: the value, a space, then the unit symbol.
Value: 792 mmHg
